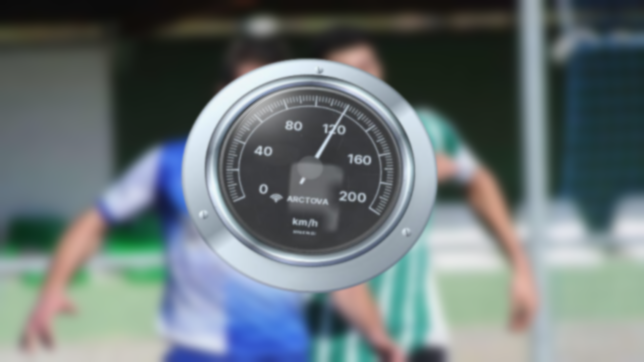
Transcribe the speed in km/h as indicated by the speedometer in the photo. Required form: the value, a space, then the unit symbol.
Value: 120 km/h
